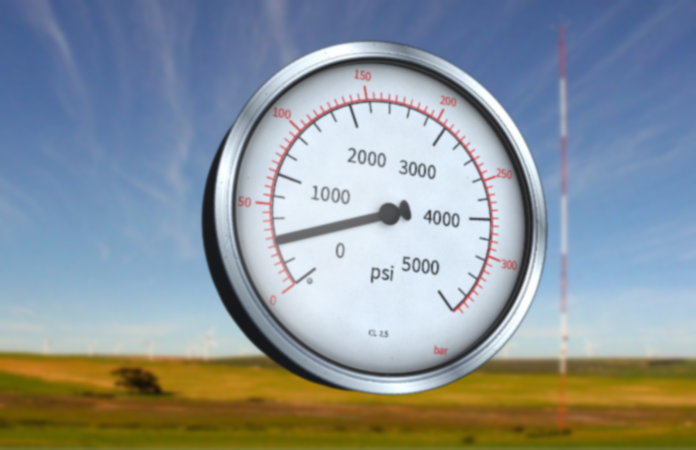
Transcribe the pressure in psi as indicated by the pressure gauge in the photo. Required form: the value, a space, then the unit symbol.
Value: 400 psi
